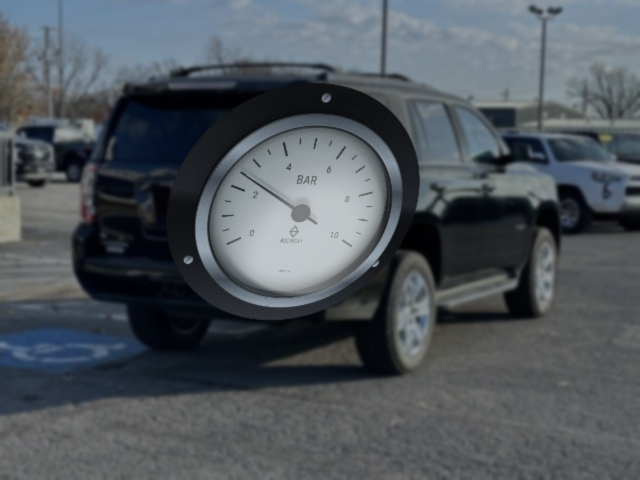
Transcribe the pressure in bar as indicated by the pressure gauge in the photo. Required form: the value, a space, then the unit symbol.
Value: 2.5 bar
